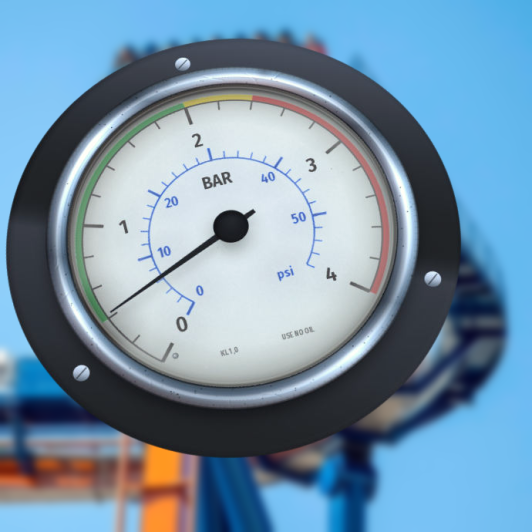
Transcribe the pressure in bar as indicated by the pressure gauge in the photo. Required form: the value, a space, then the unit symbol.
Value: 0.4 bar
